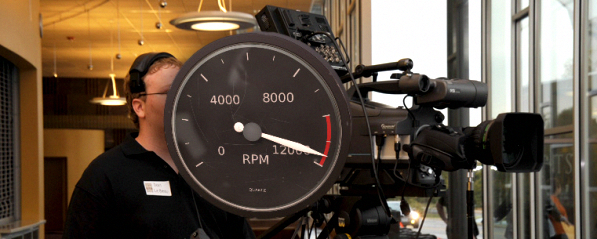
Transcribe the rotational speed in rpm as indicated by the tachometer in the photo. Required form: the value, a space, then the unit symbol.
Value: 11500 rpm
